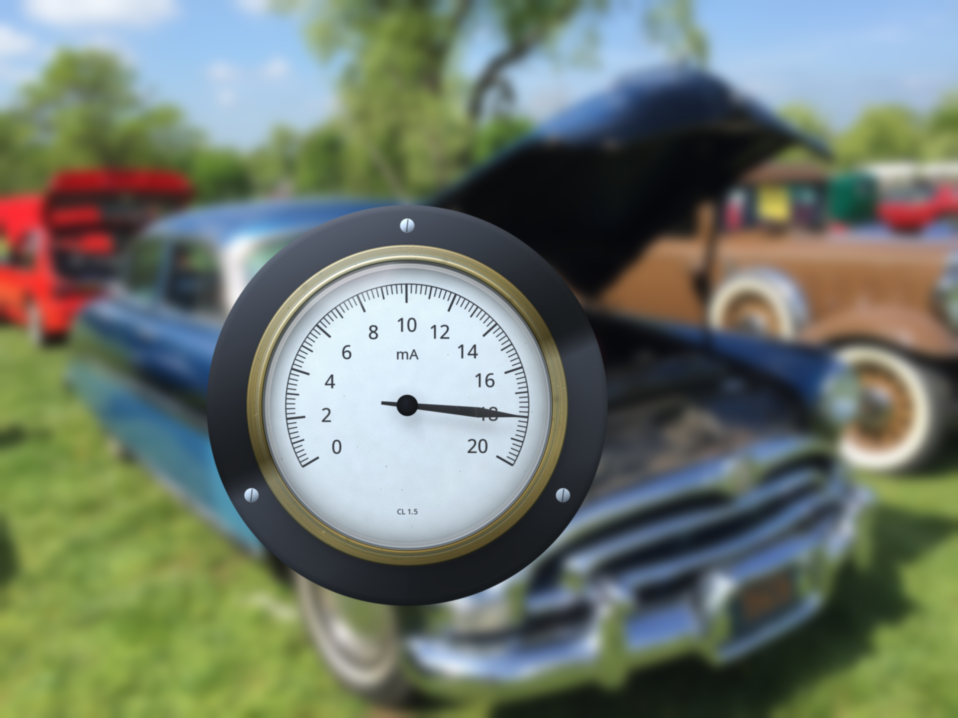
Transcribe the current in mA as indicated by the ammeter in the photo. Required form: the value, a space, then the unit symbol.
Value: 18 mA
